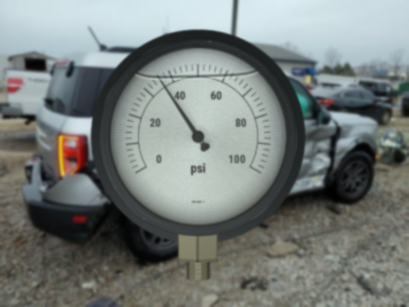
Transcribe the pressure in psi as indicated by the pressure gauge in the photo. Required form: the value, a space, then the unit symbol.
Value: 36 psi
